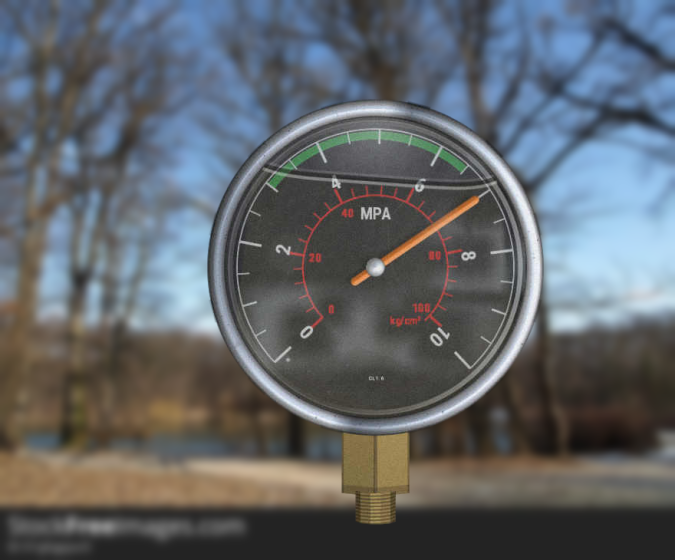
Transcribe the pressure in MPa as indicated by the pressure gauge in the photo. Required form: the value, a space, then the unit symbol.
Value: 7 MPa
